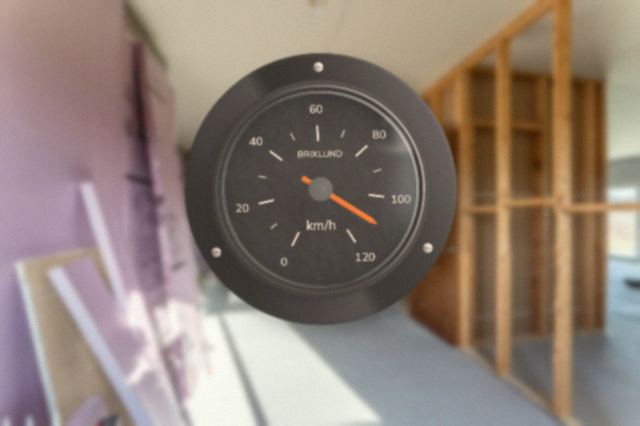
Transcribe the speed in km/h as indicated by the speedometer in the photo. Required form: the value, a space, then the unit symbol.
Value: 110 km/h
